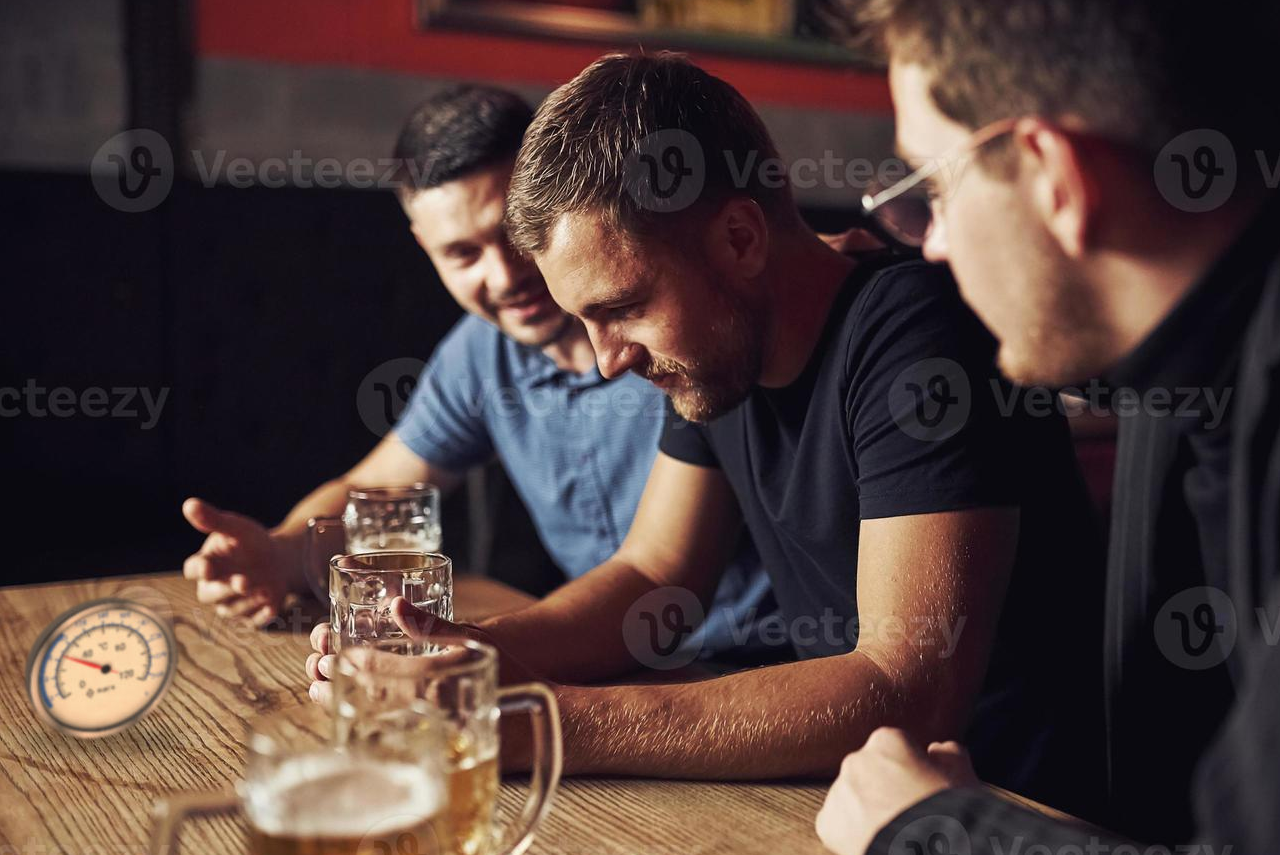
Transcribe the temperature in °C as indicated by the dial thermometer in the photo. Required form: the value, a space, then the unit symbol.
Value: 30 °C
